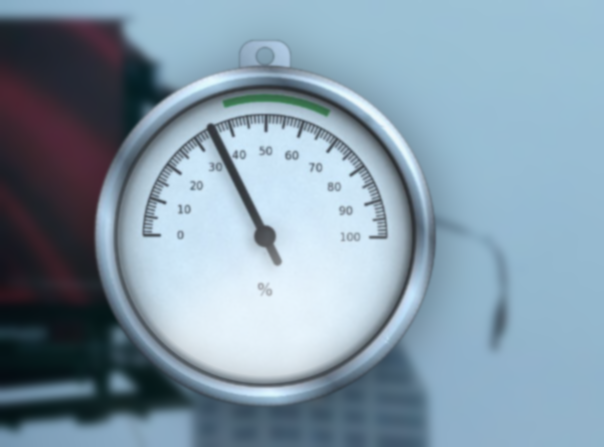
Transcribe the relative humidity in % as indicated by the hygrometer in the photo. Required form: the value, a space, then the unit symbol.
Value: 35 %
